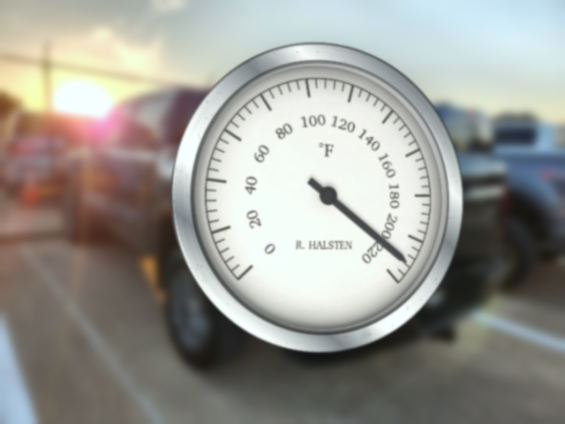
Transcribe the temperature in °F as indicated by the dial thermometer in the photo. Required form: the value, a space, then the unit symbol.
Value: 212 °F
